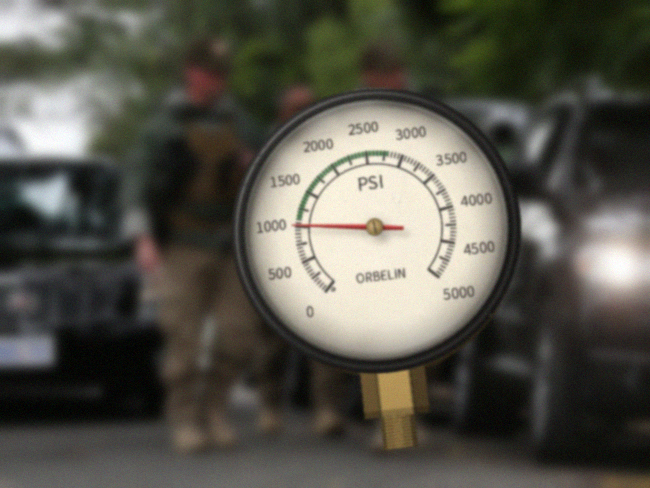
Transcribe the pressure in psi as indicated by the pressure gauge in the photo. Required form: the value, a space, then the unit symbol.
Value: 1000 psi
